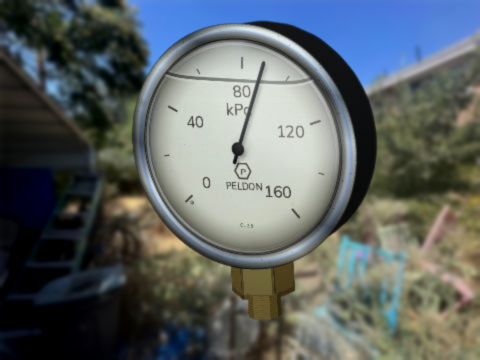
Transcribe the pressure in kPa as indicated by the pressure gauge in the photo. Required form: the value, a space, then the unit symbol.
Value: 90 kPa
